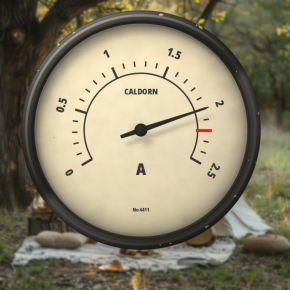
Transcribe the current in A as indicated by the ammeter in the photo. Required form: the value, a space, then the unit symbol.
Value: 2 A
